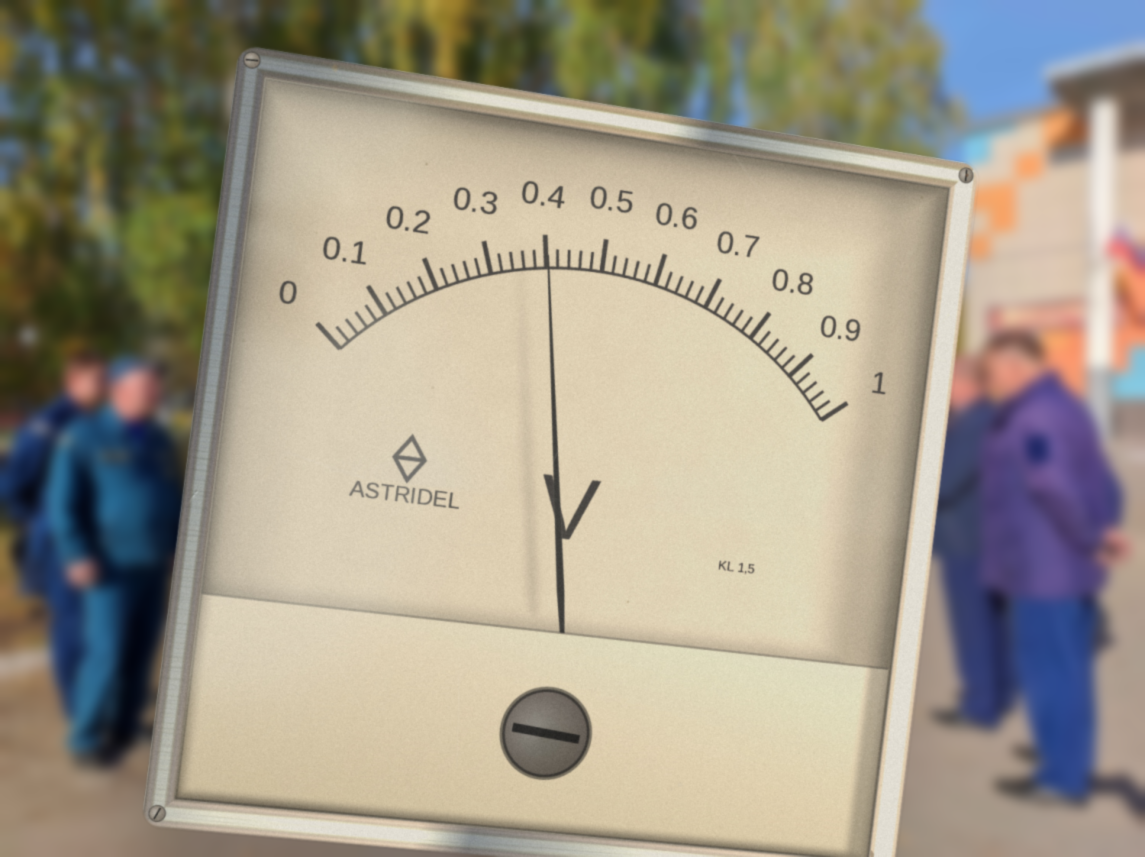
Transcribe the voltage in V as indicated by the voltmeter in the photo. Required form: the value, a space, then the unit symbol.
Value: 0.4 V
